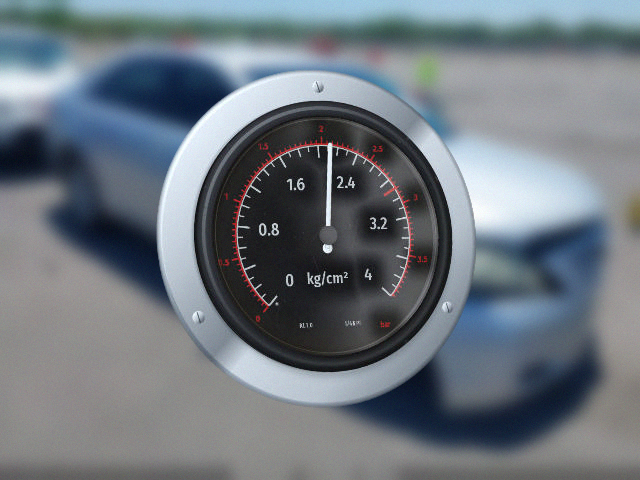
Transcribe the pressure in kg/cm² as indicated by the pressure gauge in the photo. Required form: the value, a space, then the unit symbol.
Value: 2.1 kg/cm²
